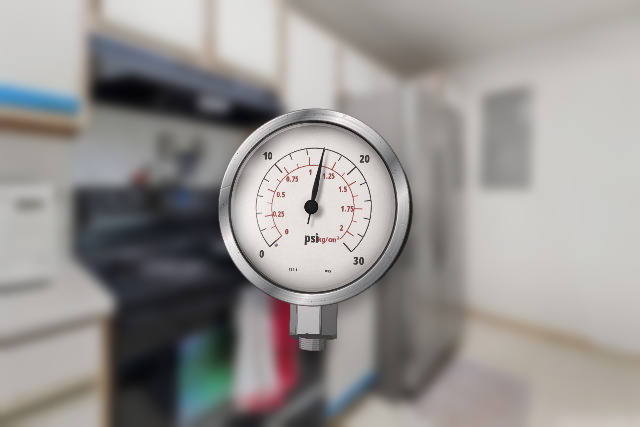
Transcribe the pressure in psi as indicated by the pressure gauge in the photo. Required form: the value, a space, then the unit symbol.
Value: 16 psi
